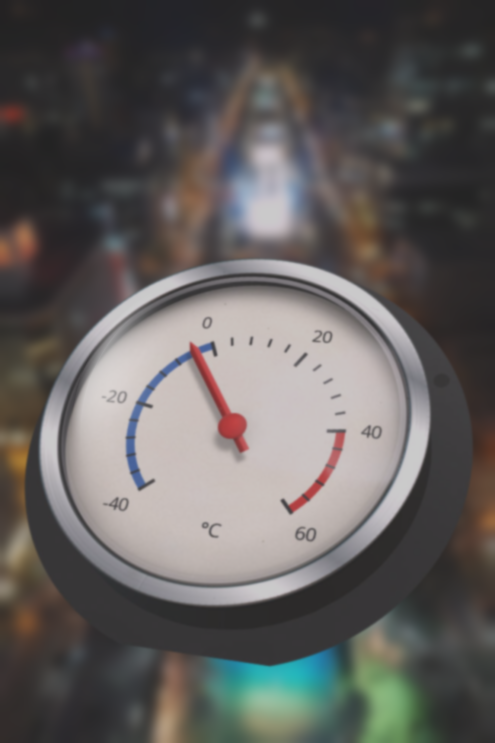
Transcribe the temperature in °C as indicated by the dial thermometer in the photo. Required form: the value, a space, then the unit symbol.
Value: -4 °C
